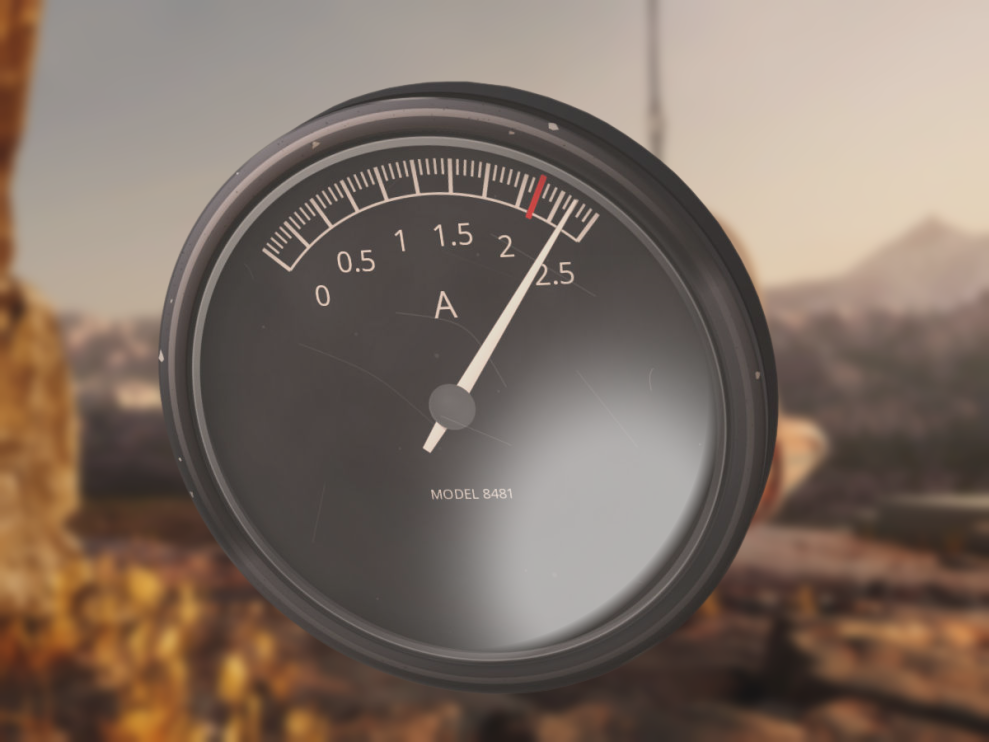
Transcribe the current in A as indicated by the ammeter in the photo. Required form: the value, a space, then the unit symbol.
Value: 2.35 A
